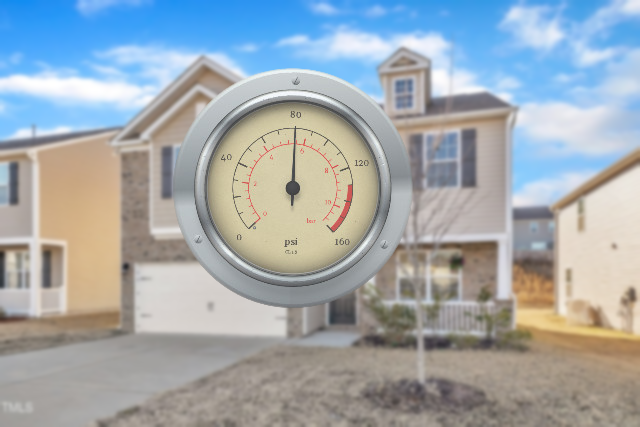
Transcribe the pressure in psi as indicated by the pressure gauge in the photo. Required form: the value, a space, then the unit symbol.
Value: 80 psi
